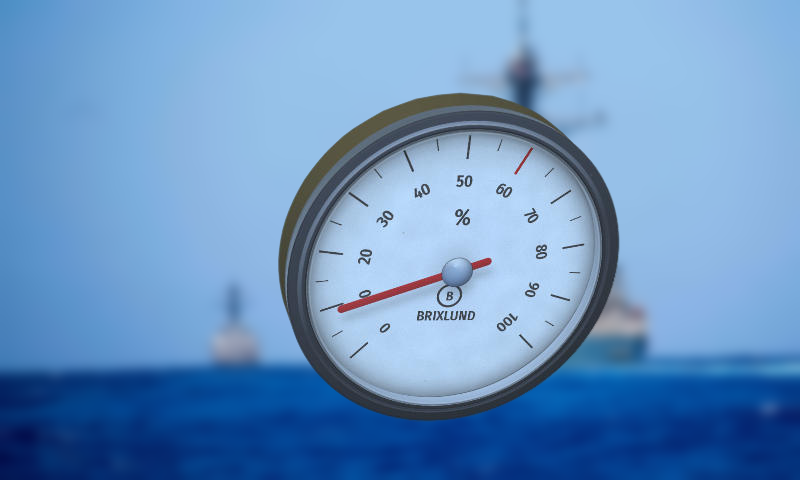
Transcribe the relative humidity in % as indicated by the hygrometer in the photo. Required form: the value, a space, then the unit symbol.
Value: 10 %
